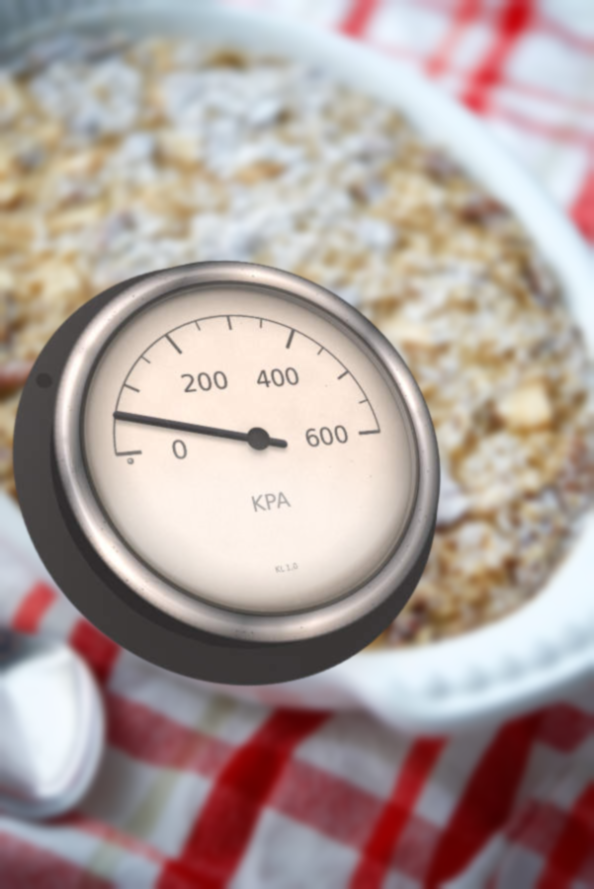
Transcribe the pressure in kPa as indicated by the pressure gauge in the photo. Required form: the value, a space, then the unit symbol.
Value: 50 kPa
